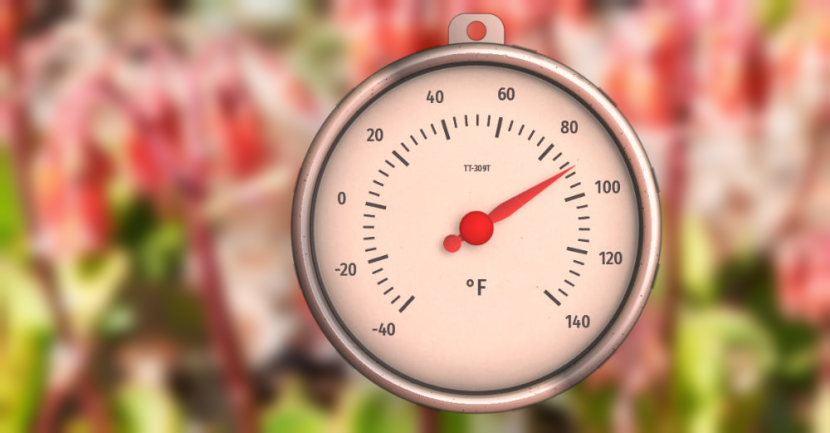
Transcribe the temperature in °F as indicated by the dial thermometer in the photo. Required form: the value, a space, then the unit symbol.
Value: 90 °F
